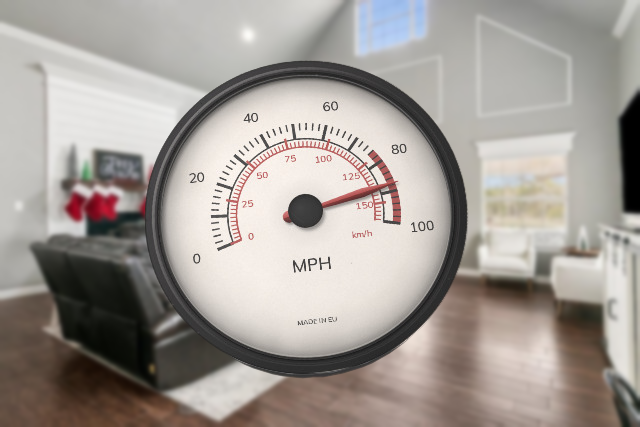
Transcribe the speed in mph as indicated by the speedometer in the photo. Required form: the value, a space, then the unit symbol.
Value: 88 mph
